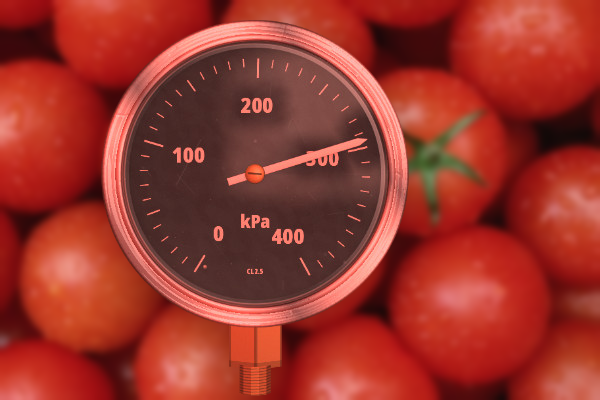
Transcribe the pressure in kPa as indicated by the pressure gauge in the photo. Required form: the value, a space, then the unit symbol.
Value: 295 kPa
